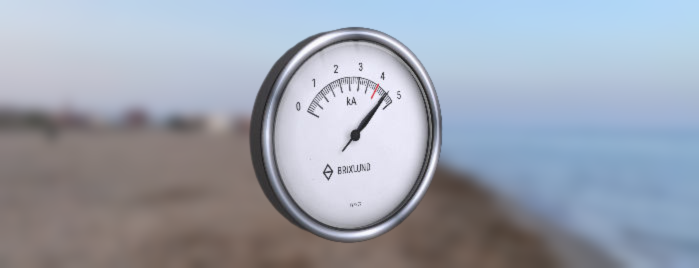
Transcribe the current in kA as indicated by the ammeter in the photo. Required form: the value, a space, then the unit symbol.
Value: 4.5 kA
